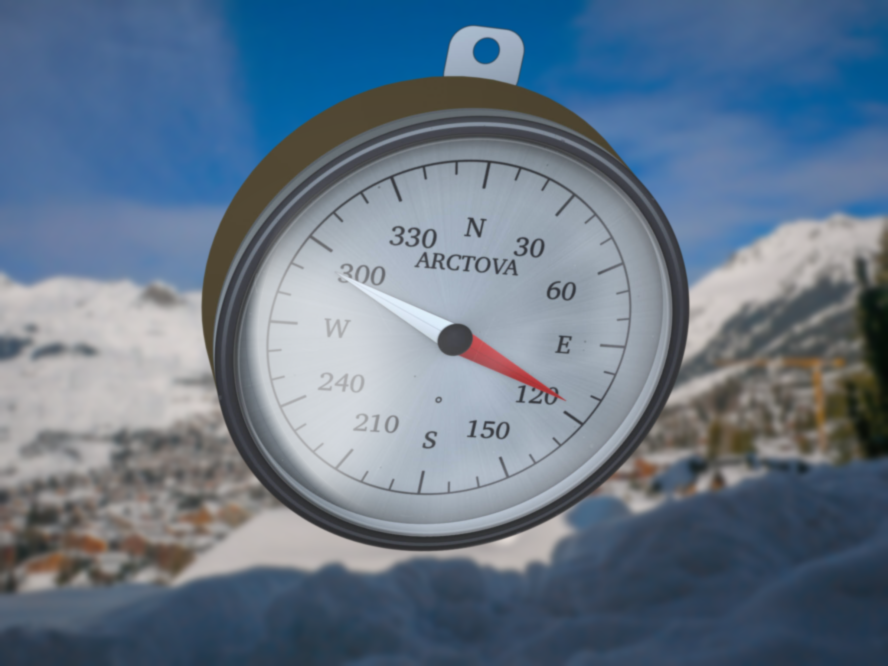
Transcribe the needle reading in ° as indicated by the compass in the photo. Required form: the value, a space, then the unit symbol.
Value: 115 °
